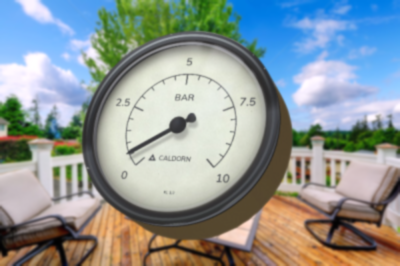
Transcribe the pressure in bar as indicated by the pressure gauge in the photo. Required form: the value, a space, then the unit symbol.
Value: 0.5 bar
